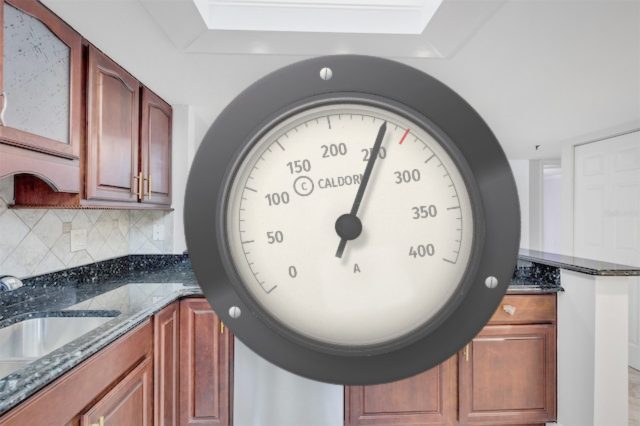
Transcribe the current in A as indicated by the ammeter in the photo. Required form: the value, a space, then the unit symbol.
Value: 250 A
